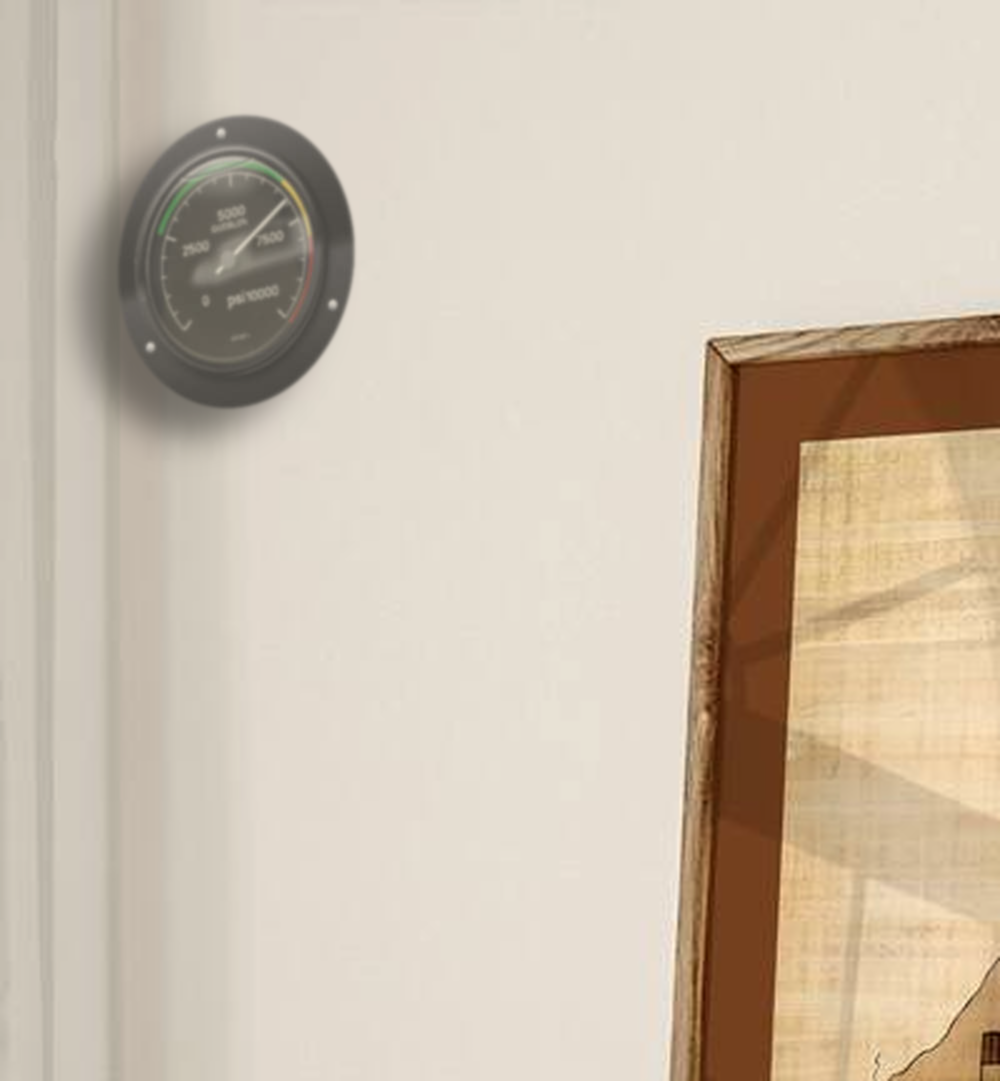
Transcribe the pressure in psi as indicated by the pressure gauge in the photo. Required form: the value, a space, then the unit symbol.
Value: 7000 psi
